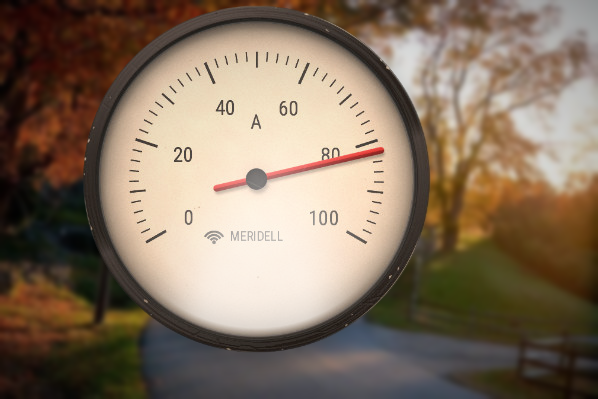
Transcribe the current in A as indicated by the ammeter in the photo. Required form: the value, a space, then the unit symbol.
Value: 82 A
